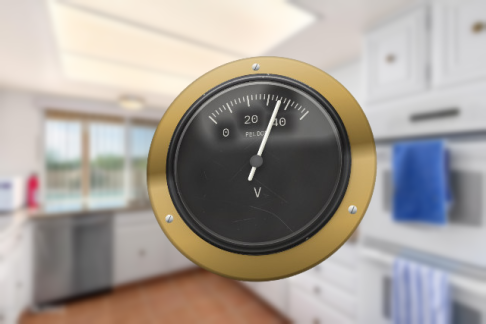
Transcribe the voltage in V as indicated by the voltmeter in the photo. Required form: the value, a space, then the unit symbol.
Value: 36 V
